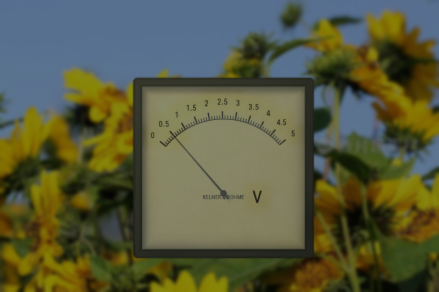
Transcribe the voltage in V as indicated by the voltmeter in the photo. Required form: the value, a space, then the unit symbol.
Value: 0.5 V
